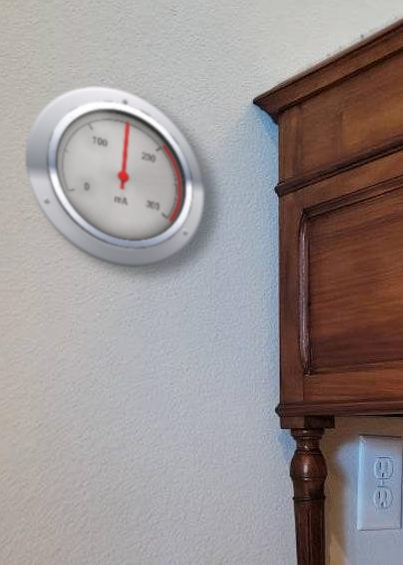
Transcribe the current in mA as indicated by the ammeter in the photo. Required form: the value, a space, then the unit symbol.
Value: 150 mA
